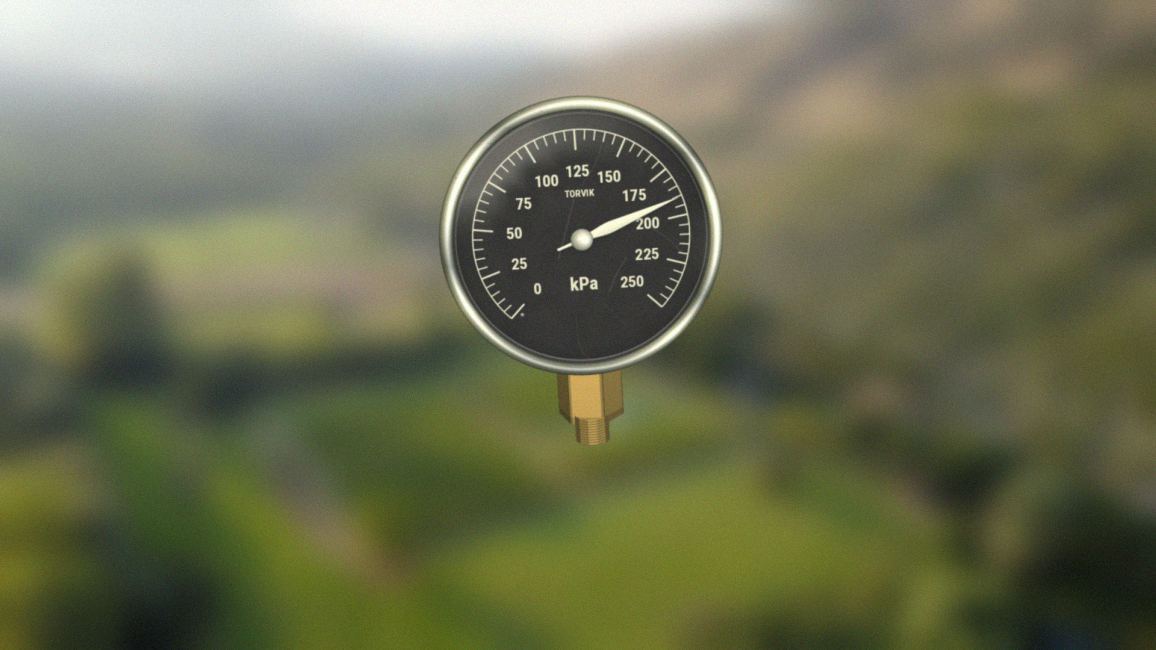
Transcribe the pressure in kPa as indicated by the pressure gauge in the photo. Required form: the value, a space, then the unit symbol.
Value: 190 kPa
